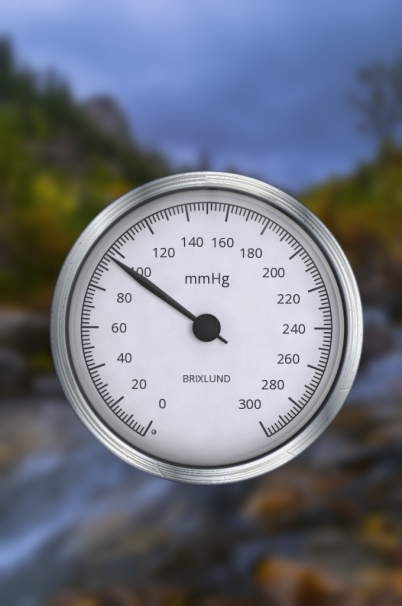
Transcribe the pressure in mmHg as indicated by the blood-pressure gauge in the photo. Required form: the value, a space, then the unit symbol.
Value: 96 mmHg
